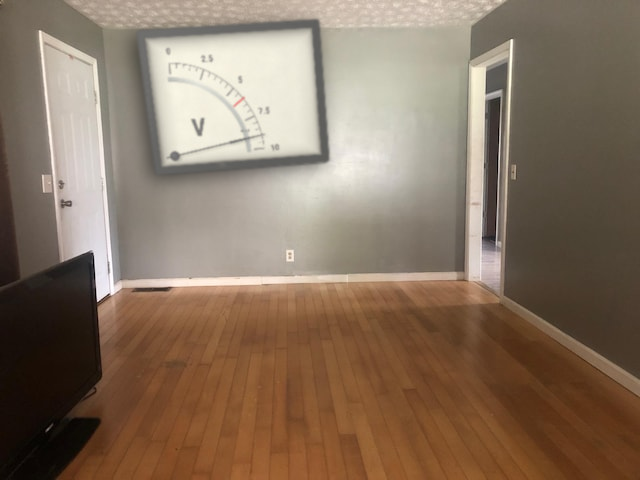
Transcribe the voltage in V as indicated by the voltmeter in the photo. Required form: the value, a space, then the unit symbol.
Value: 9 V
